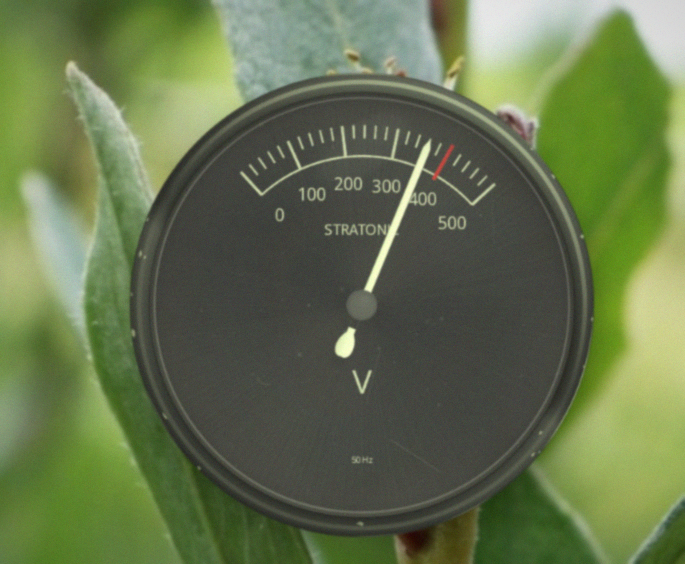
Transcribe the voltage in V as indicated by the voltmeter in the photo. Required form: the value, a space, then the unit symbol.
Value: 360 V
